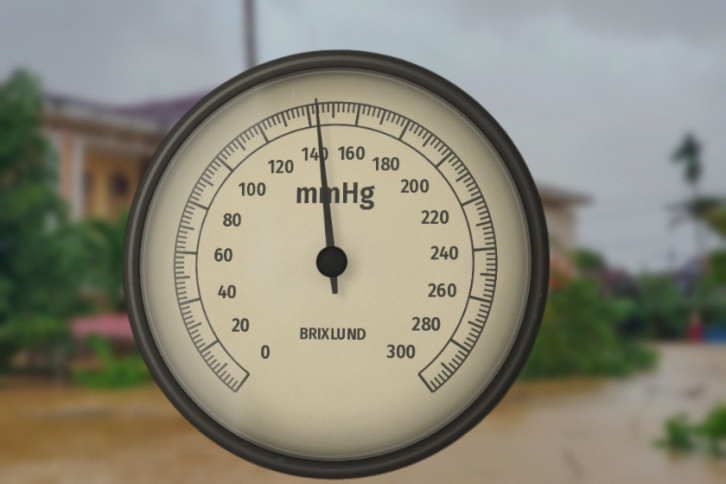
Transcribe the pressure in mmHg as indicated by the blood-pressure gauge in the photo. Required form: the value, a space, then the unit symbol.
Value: 144 mmHg
